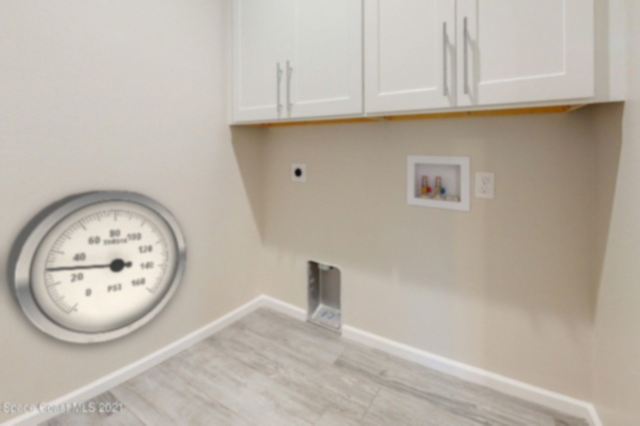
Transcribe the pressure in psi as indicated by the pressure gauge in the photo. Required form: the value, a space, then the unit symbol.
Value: 30 psi
